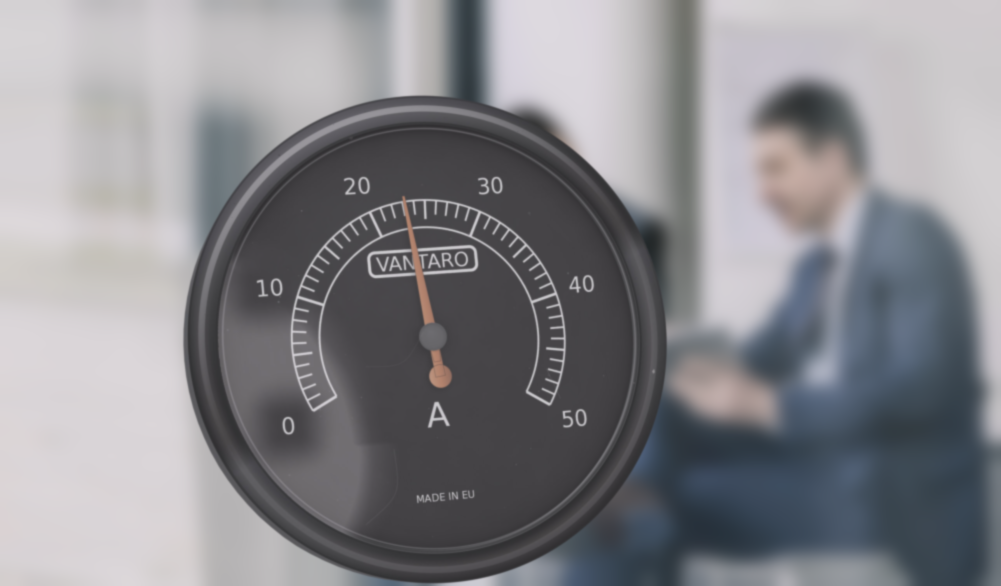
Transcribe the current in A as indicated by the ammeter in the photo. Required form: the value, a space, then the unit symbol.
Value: 23 A
